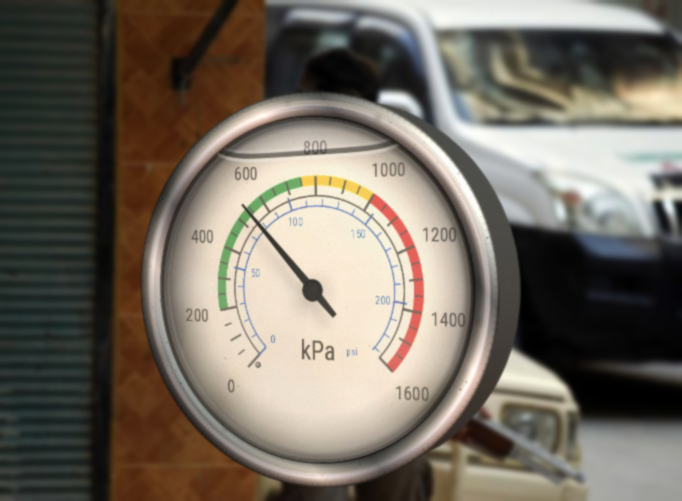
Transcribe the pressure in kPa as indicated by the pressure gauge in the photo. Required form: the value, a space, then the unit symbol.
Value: 550 kPa
